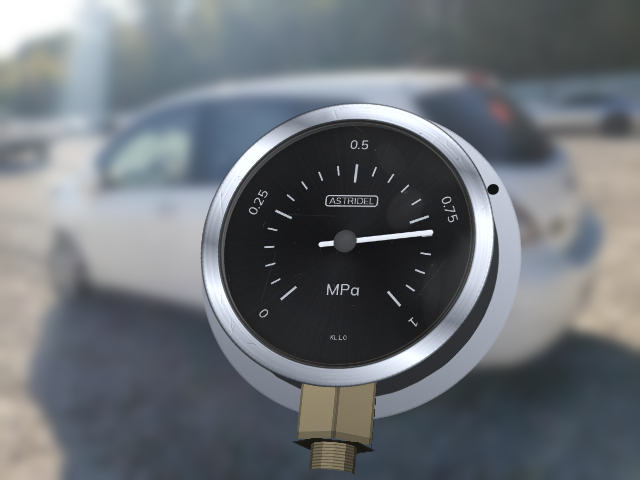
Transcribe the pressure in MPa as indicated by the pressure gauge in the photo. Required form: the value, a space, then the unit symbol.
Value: 0.8 MPa
